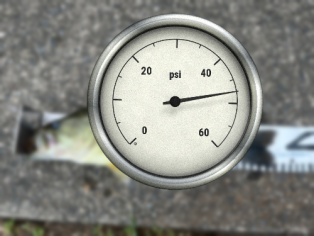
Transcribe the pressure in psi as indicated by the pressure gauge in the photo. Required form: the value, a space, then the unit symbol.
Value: 47.5 psi
